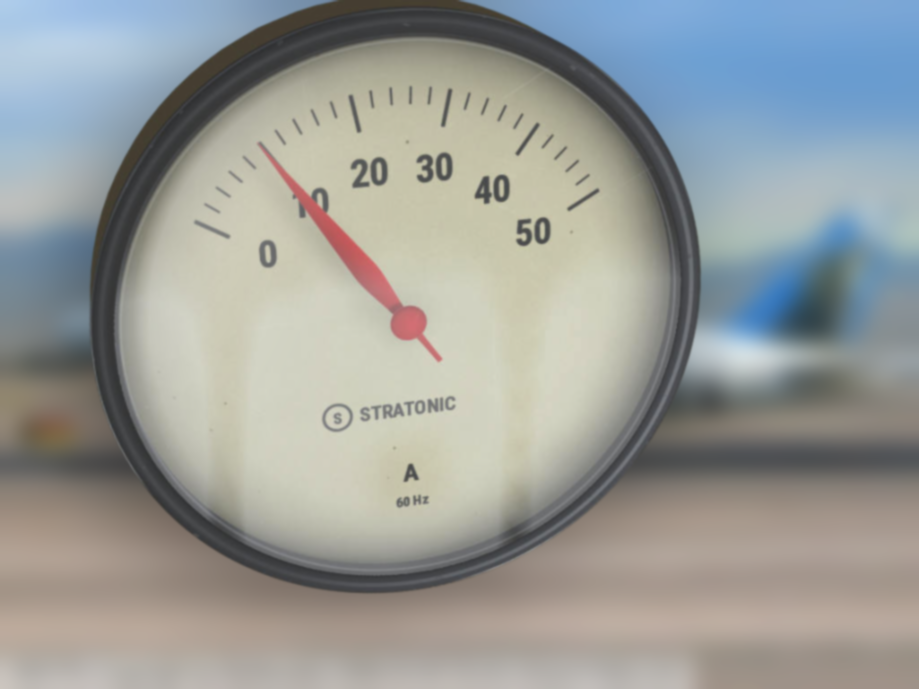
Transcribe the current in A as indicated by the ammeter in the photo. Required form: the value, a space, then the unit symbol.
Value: 10 A
